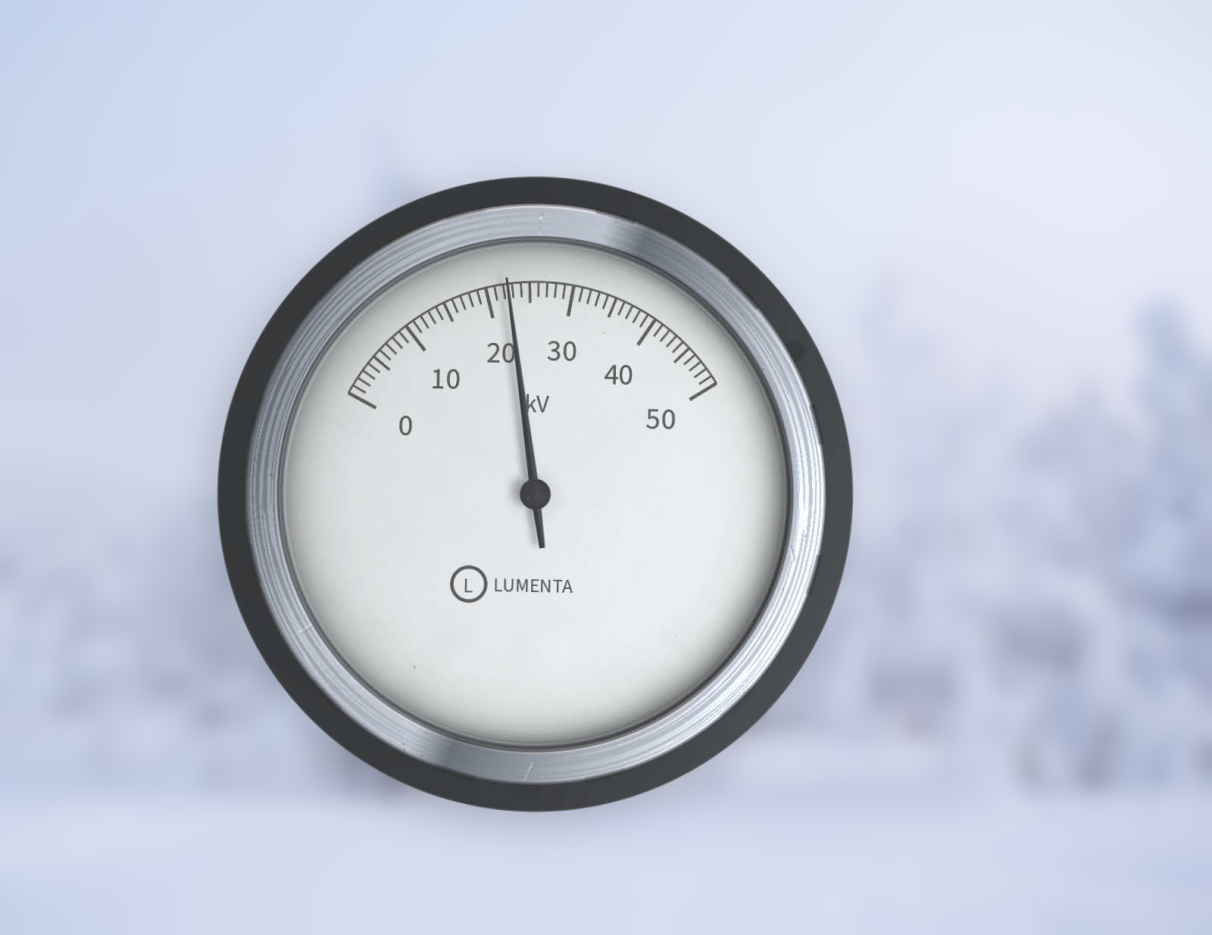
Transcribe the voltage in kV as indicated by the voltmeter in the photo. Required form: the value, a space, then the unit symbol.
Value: 22.5 kV
